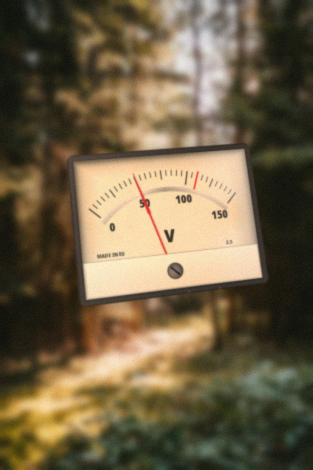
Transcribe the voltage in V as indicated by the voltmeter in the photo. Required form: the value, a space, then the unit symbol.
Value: 50 V
